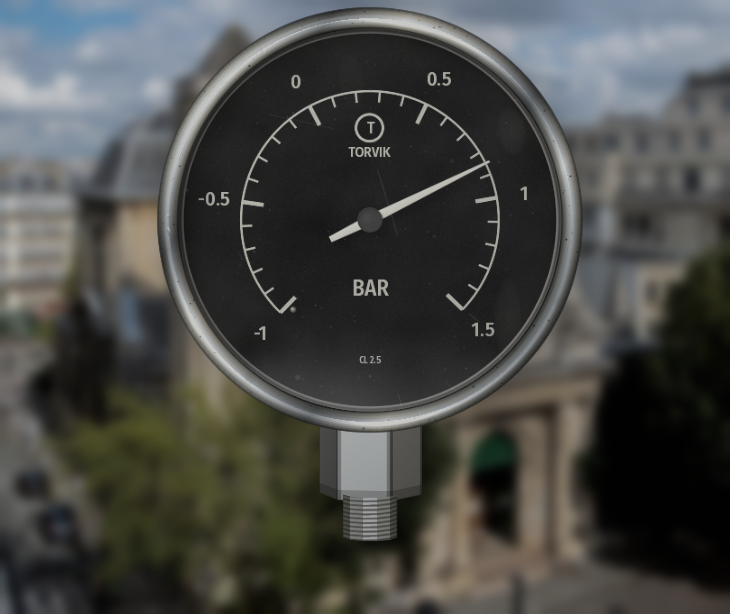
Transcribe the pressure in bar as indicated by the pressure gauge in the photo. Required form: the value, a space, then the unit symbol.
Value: 0.85 bar
